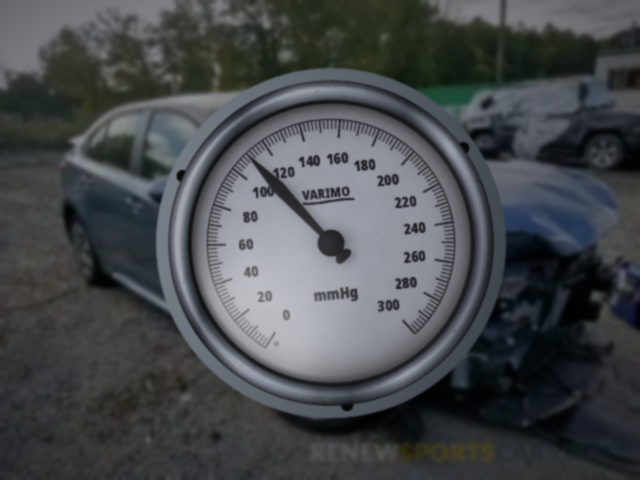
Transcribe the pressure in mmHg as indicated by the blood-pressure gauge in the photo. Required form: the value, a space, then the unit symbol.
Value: 110 mmHg
